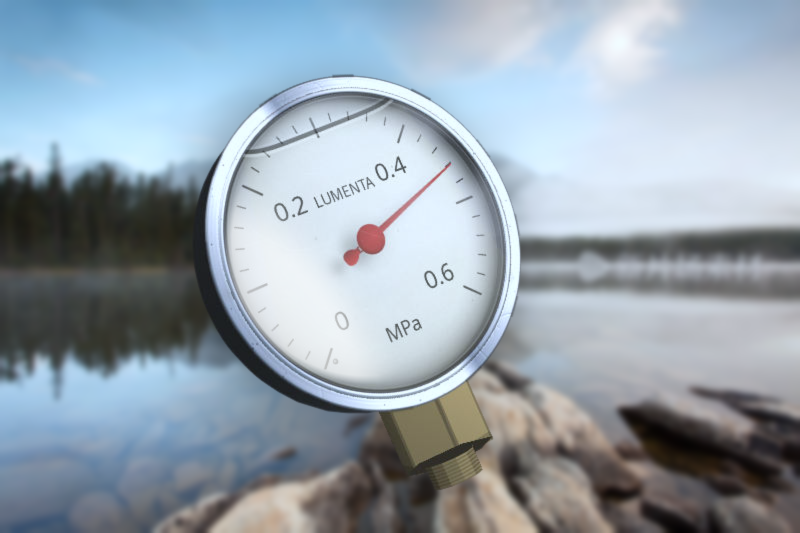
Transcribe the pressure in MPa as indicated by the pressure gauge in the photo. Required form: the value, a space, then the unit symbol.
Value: 0.46 MPa
